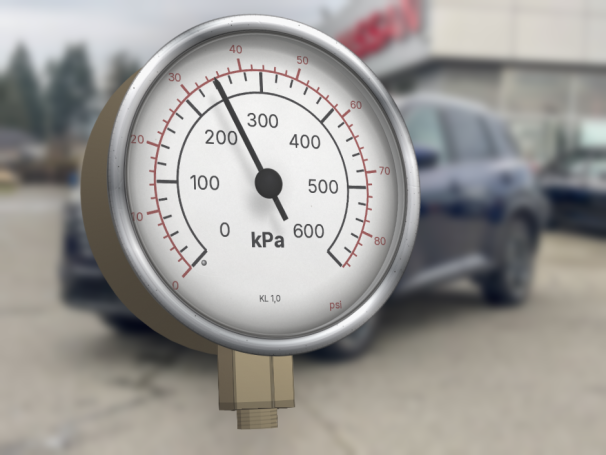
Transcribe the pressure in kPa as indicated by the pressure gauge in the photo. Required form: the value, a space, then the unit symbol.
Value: 240 kPa
